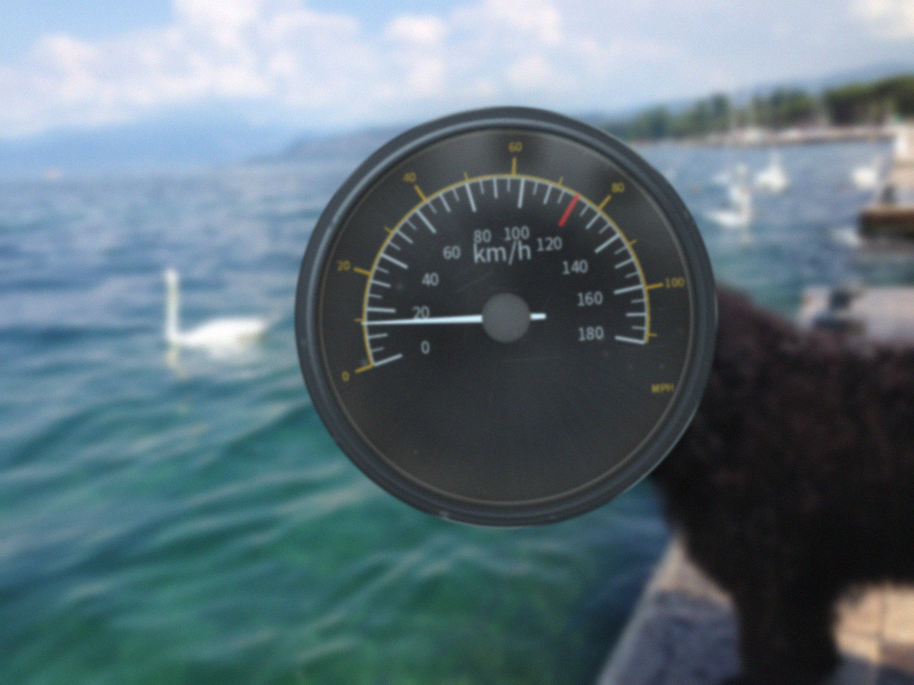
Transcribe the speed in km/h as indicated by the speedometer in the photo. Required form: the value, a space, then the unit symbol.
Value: 15 km/h
